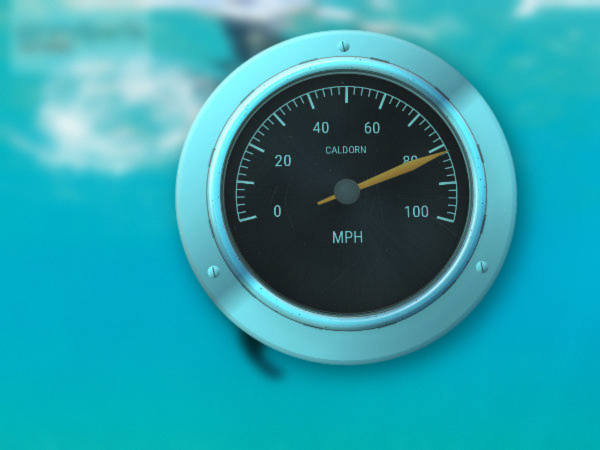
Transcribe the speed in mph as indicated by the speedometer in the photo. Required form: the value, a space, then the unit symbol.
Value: 82 mph
